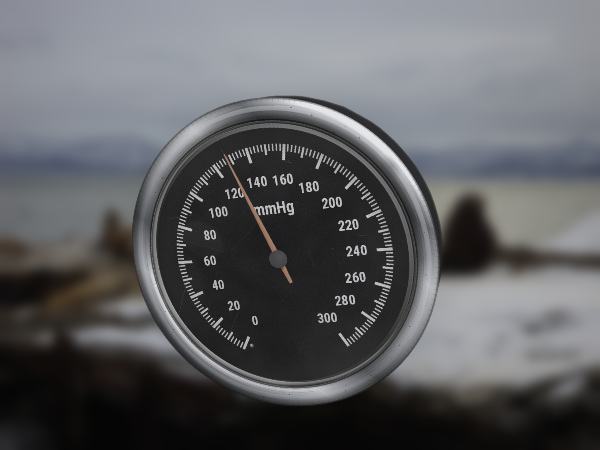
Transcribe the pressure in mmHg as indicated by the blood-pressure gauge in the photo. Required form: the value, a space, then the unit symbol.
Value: 130 mmHg
